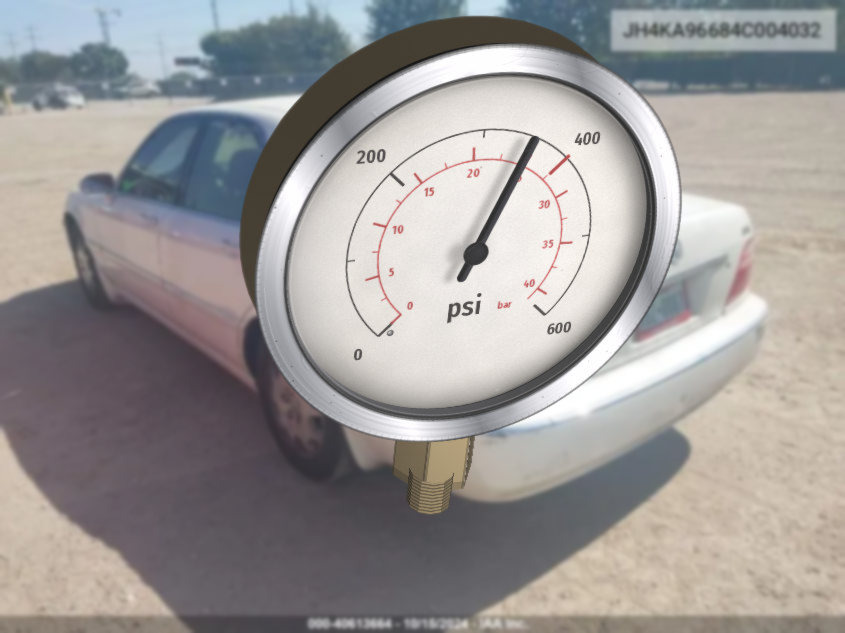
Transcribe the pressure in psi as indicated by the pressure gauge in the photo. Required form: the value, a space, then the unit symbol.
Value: 350 psi
